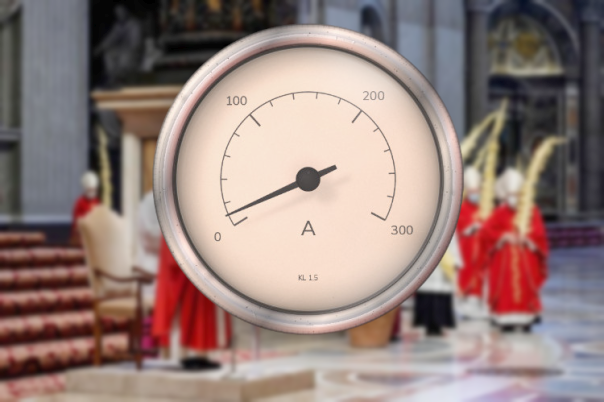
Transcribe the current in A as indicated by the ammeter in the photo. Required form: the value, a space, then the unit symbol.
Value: 10 A
